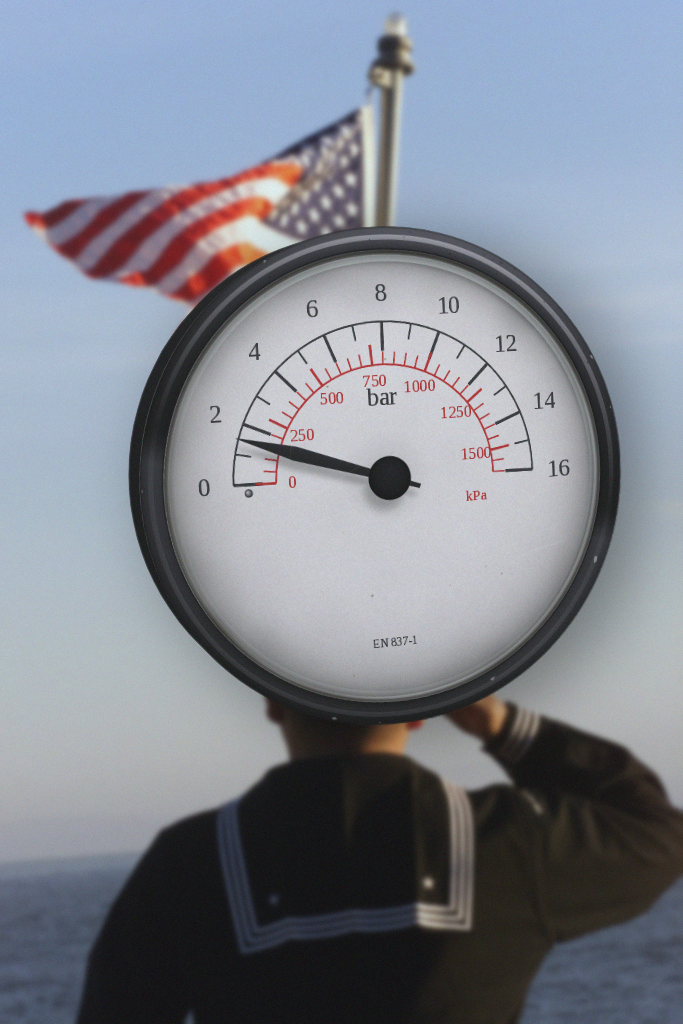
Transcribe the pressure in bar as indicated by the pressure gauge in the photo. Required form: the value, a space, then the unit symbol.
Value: 1.5 bar
